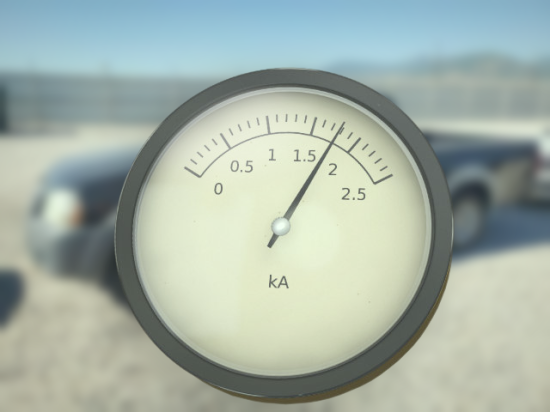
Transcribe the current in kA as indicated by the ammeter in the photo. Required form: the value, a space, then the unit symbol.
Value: 1.8 kA
